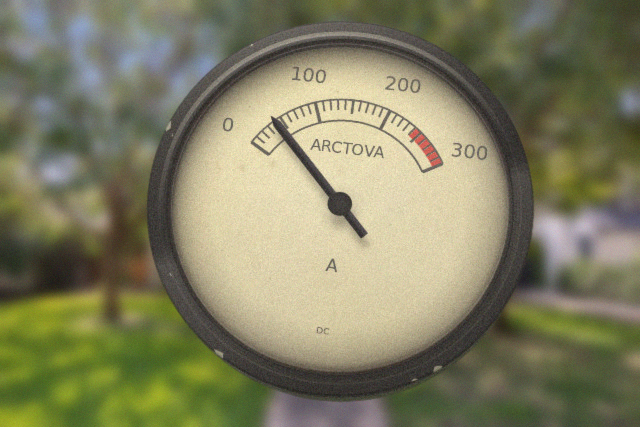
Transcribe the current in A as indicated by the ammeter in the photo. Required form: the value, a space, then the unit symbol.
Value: 40 A
